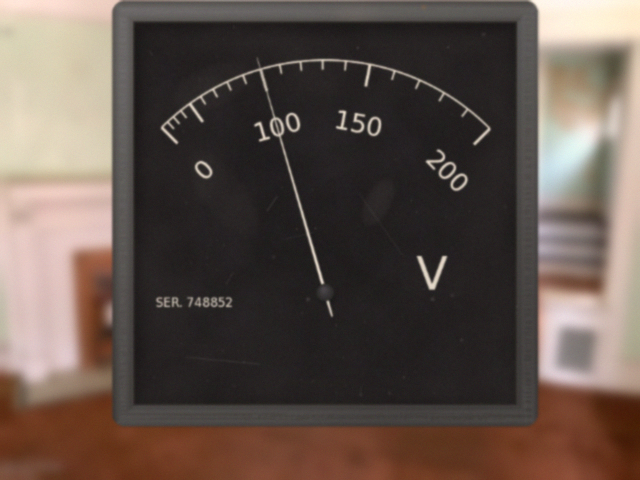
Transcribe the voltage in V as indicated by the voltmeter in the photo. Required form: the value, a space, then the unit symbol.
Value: 100 V
